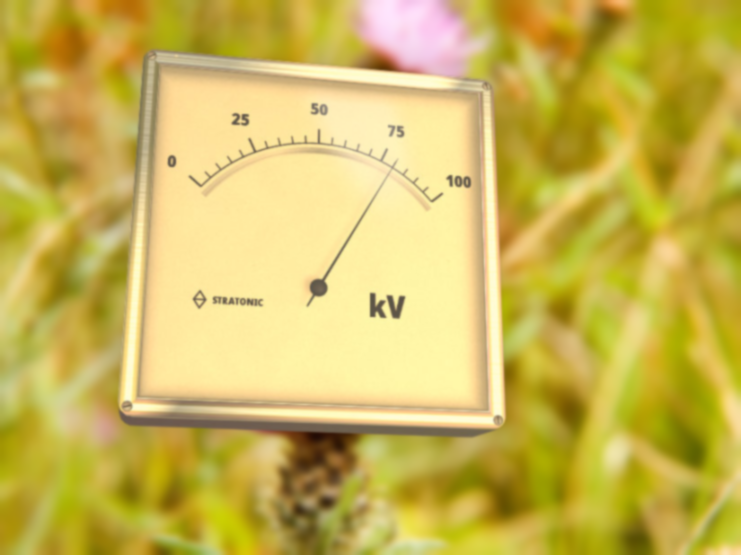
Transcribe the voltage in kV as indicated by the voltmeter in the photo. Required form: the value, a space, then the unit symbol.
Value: 80 kV
